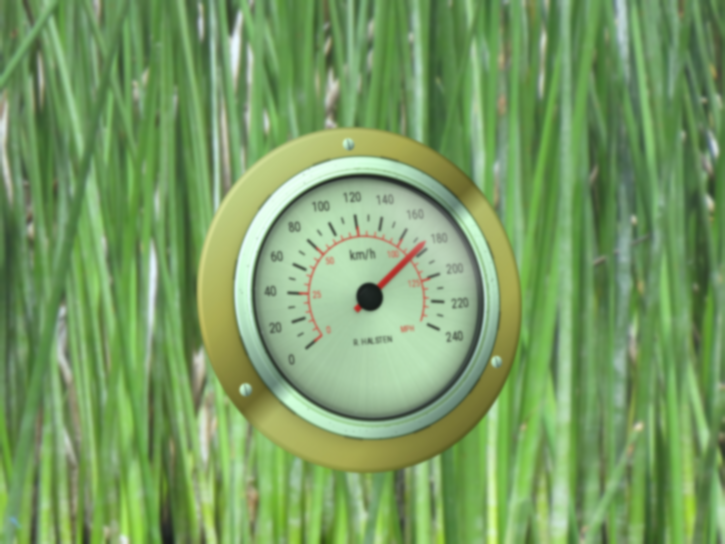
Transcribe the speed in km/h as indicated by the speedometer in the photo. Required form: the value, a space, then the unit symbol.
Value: 175 km/h
